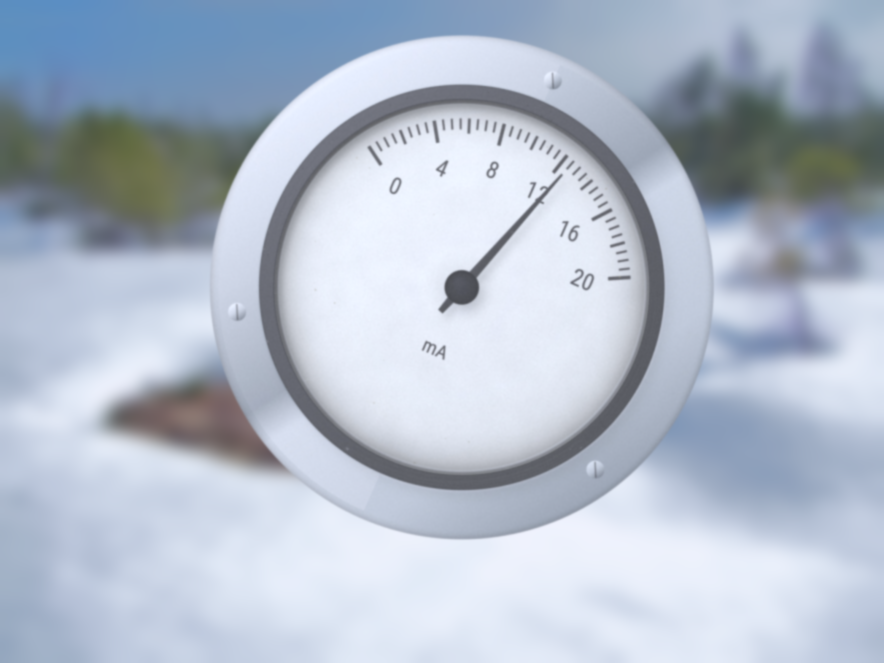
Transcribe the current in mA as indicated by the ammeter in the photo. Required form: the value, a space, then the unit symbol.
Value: 12.5 mA
